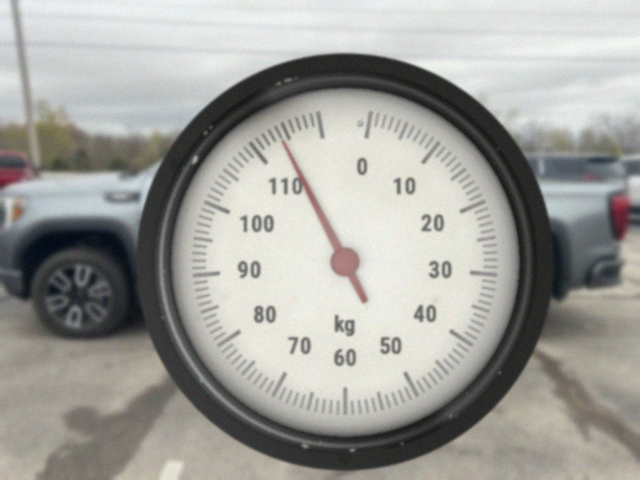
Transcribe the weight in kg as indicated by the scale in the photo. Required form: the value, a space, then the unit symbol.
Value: 114 kg
